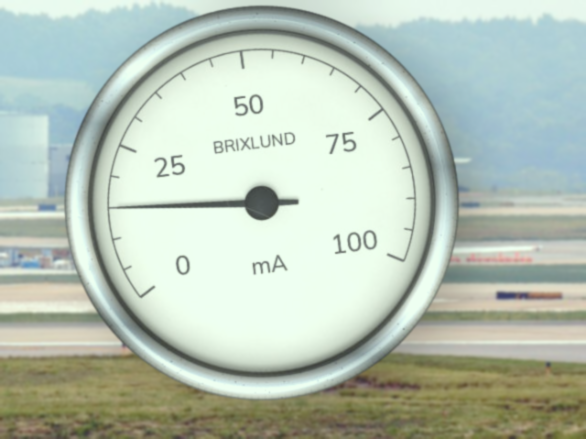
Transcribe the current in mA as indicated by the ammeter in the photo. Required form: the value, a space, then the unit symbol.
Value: 15 mA
